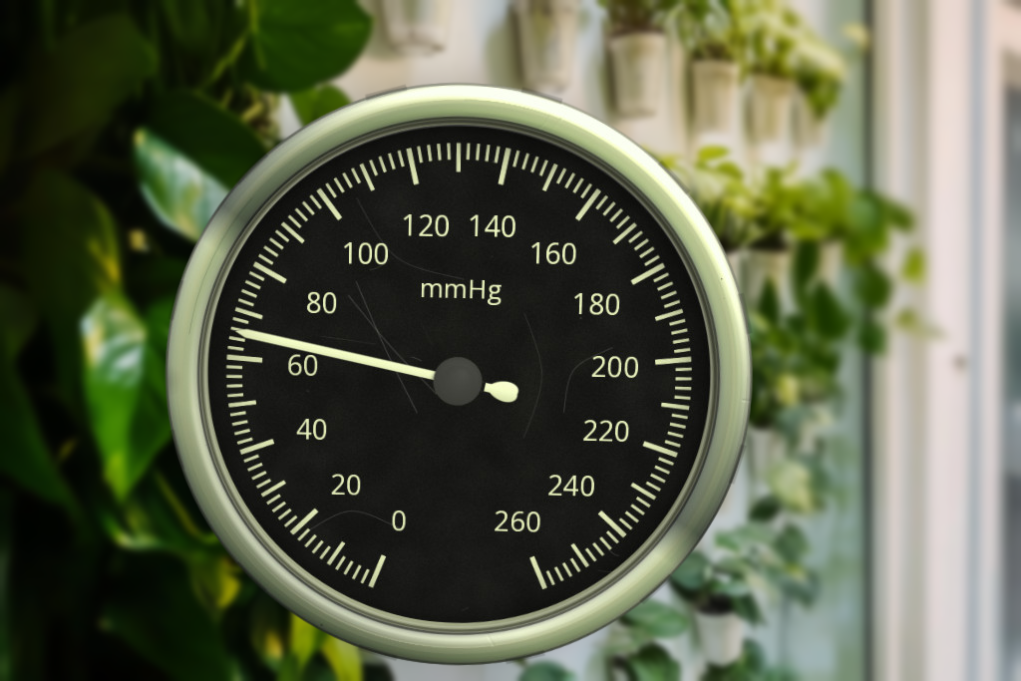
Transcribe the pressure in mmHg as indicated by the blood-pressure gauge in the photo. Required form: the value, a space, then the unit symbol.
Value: 66 mmHg
